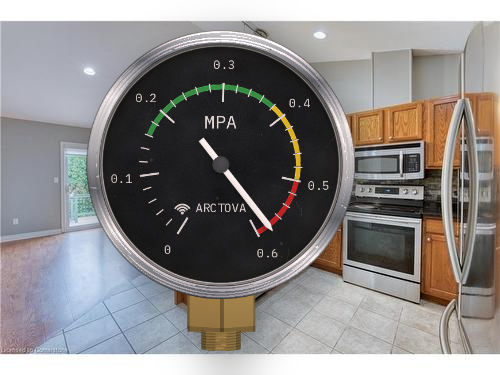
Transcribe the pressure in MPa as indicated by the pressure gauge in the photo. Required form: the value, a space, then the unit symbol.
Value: 0.58 MPa
